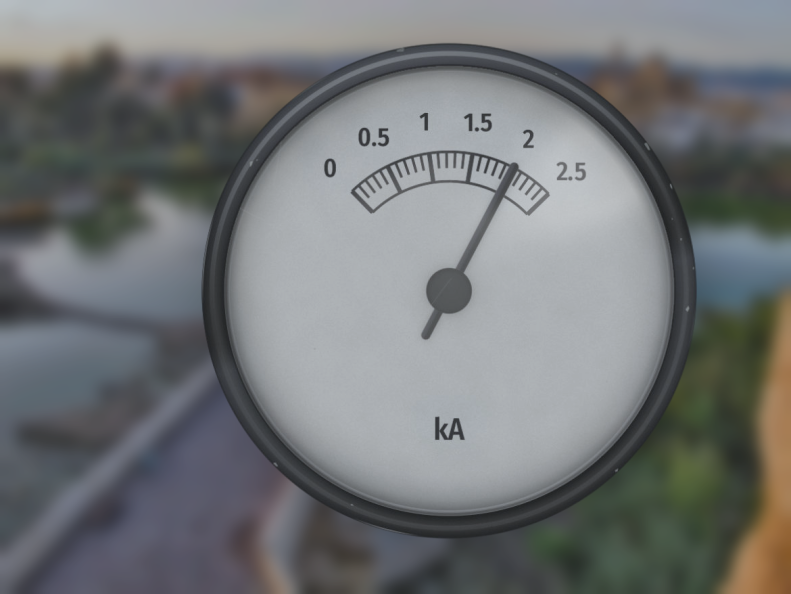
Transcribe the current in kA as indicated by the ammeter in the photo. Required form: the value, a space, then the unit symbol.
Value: 2 kA
